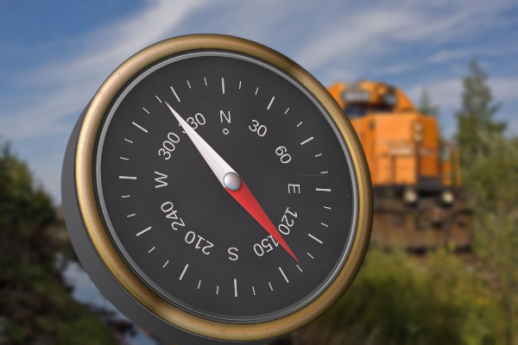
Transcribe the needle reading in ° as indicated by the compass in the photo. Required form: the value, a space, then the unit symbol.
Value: 140 °
